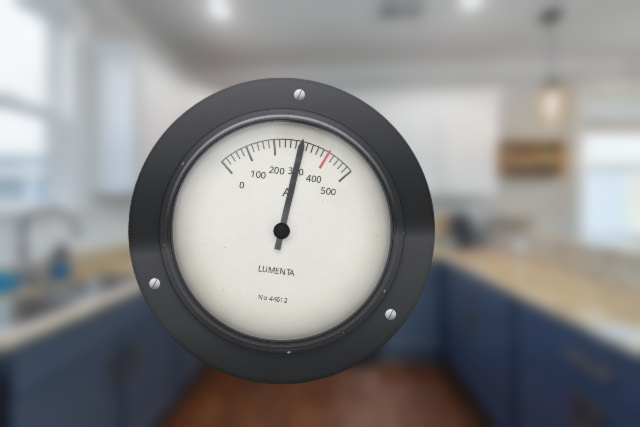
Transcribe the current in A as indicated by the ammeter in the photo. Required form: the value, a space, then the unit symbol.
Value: 300 A
